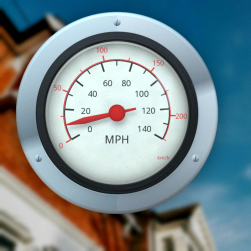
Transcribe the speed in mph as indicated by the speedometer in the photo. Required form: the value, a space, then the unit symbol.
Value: 10 mph
